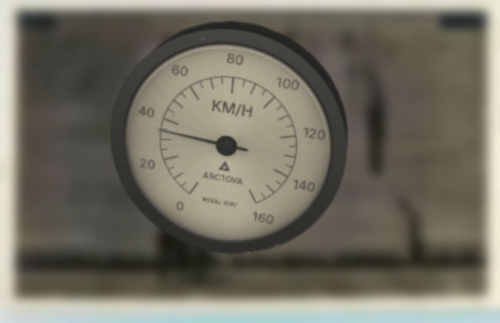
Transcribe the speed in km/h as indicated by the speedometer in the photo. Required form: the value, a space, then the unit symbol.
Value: 35 km/h
